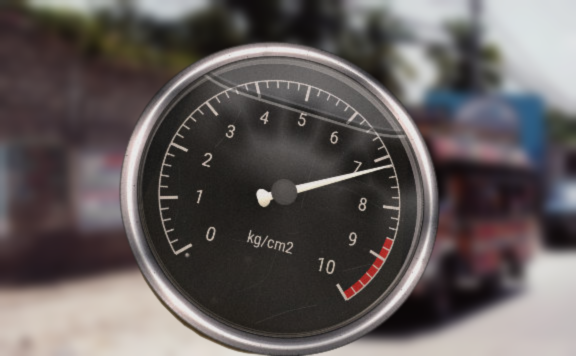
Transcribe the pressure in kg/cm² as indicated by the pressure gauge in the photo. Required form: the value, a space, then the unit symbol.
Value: 7.2 kg/cm²
